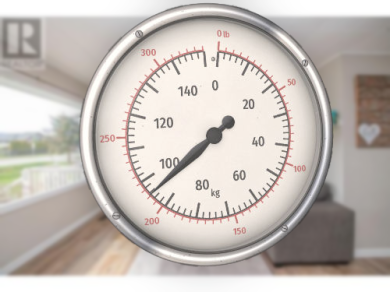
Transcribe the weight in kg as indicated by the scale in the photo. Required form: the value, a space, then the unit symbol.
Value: 96 kg
